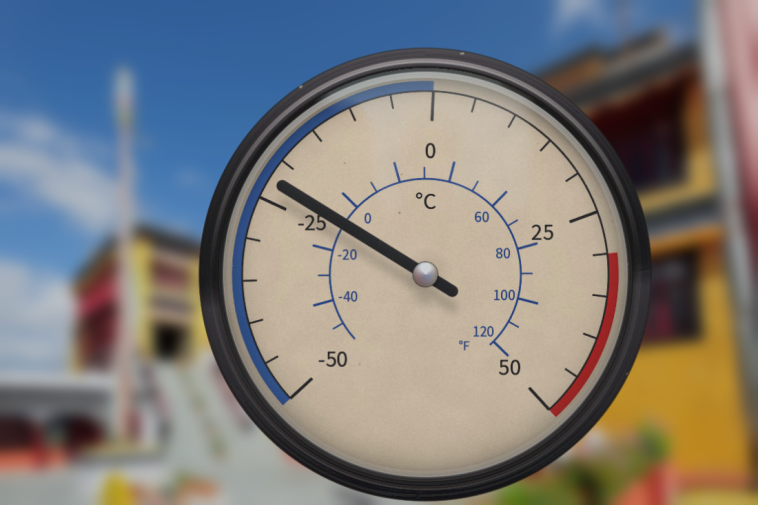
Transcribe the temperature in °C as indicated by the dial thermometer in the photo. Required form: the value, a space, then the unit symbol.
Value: -22.5 °C
